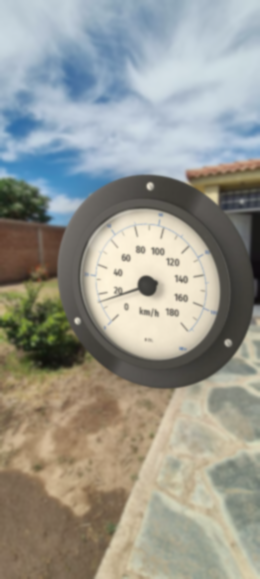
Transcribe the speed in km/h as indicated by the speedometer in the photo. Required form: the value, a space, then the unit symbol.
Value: 15 km/h
